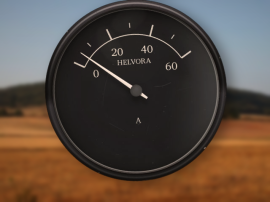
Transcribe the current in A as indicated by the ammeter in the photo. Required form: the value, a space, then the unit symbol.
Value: 5 A
